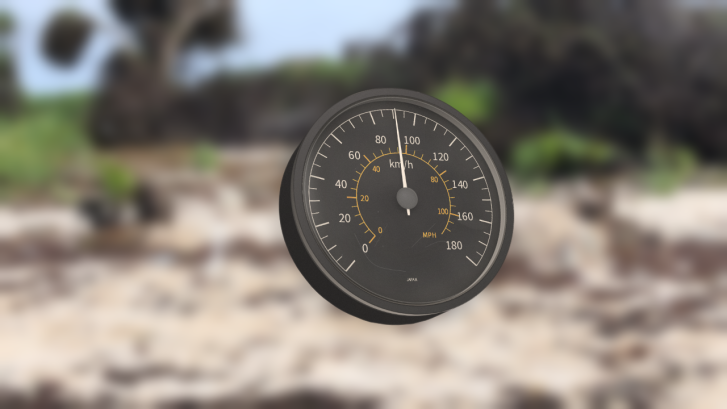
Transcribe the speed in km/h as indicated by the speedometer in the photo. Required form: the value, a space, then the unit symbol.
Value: 90 km/h
